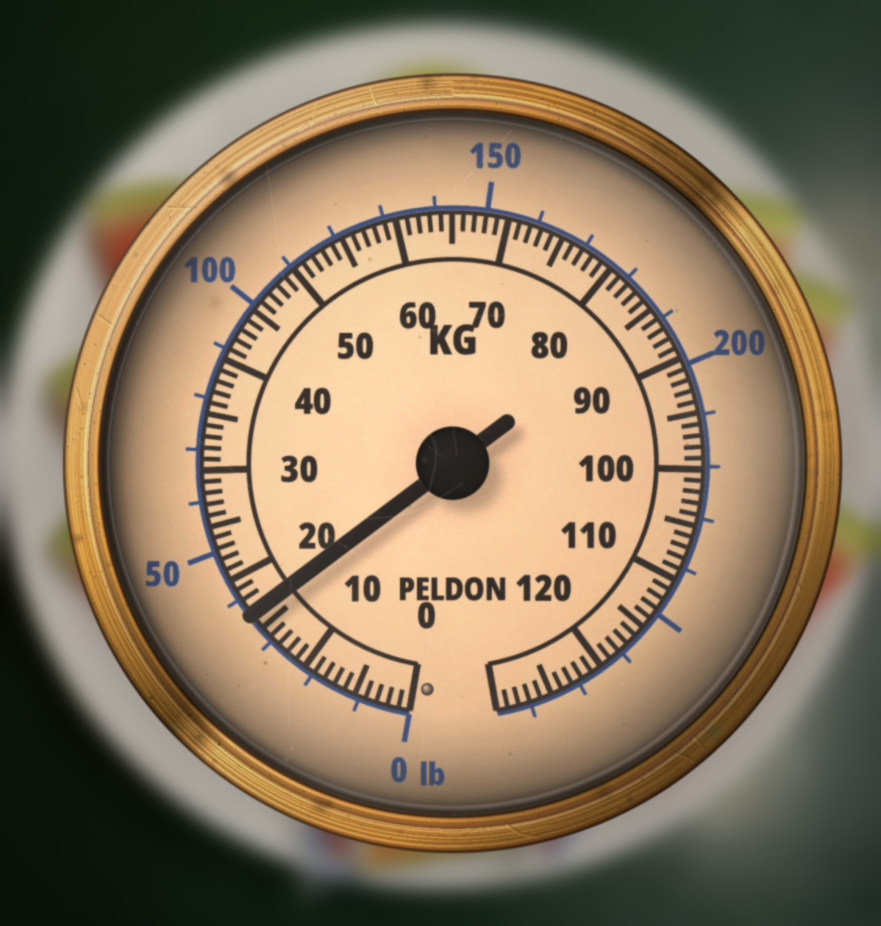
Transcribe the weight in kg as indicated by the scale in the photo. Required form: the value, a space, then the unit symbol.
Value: 16.5 kg
